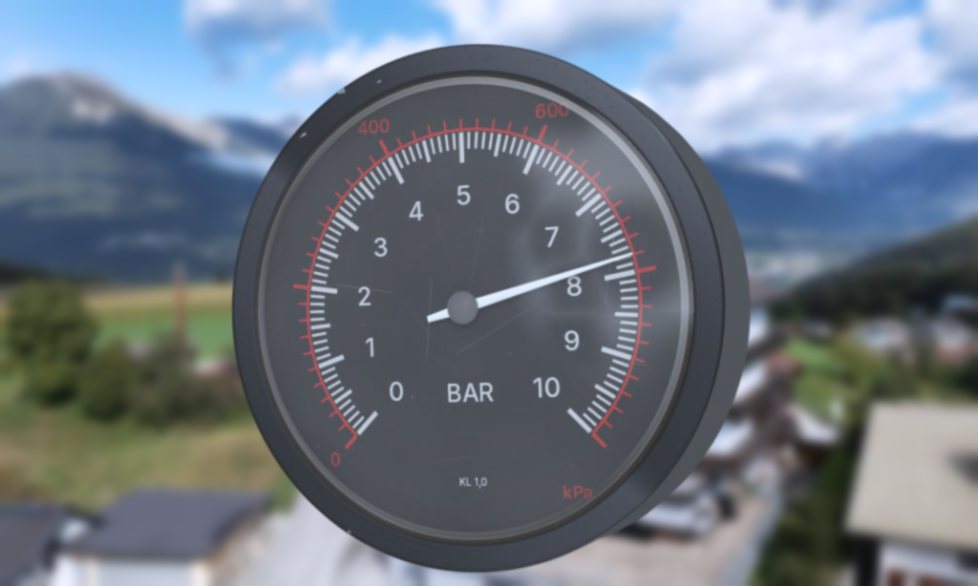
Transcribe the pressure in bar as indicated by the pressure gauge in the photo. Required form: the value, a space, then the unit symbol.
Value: 7.8 bar
